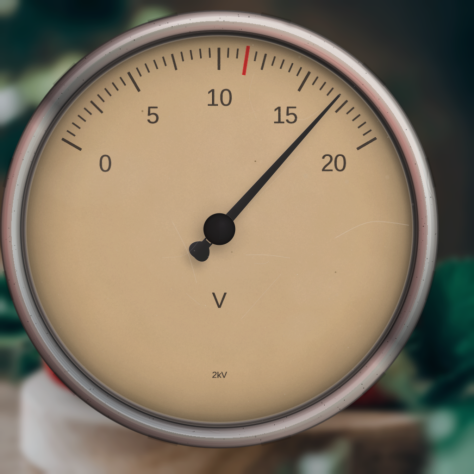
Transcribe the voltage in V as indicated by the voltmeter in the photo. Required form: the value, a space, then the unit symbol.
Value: 17 V
